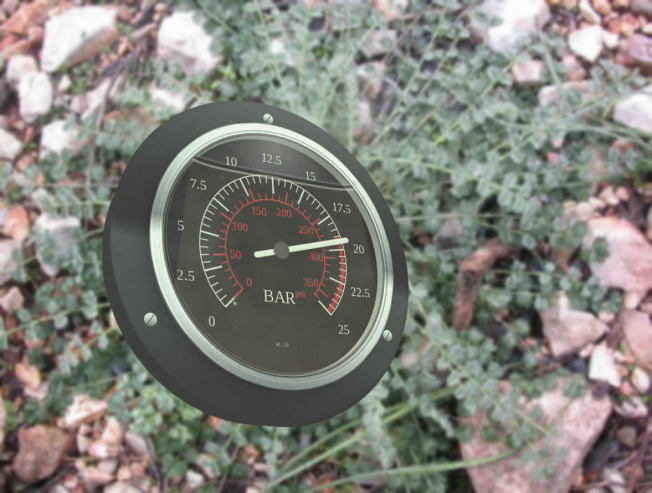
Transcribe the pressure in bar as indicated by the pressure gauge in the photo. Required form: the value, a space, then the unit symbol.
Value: 19.5 bar
